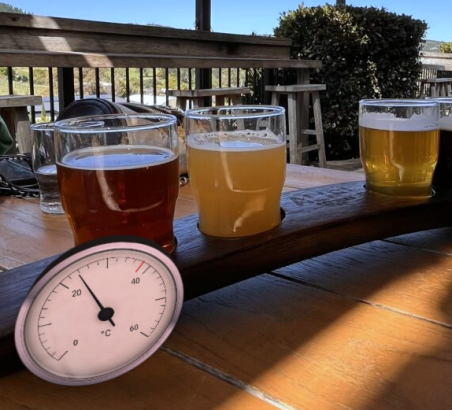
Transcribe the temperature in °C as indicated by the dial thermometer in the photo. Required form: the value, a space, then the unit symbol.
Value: 24 °C
